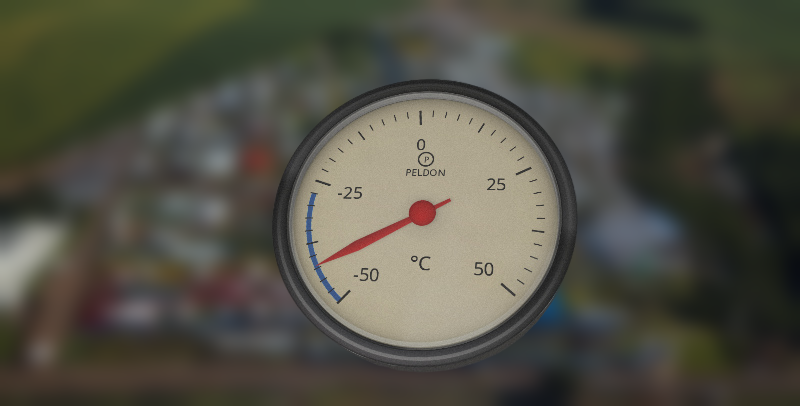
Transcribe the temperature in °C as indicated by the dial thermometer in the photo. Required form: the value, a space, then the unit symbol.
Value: -42.5 °C
